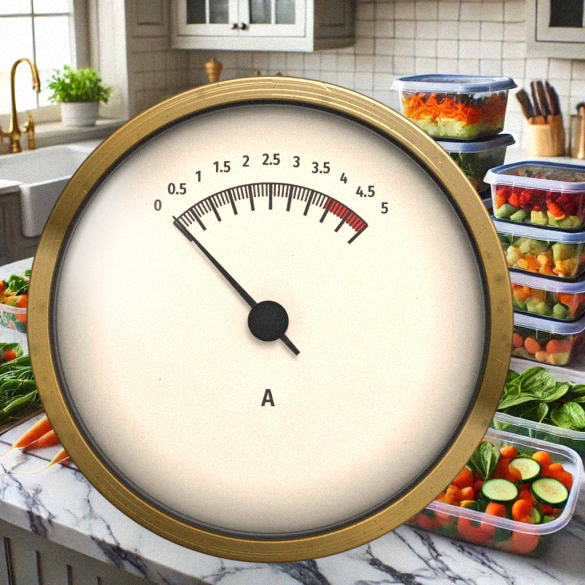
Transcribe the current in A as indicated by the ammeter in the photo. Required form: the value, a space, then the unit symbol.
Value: 0.1 A
